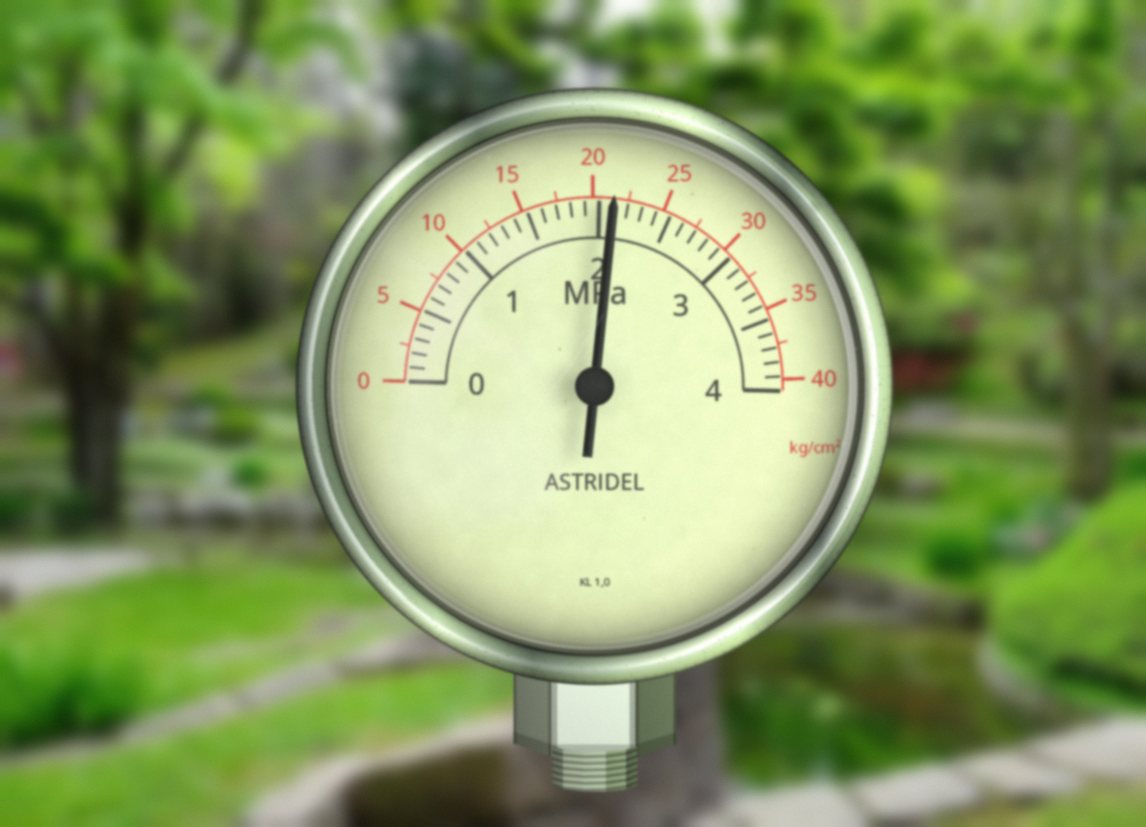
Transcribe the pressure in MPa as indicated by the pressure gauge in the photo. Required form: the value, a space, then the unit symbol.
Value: 2.1 MPa
